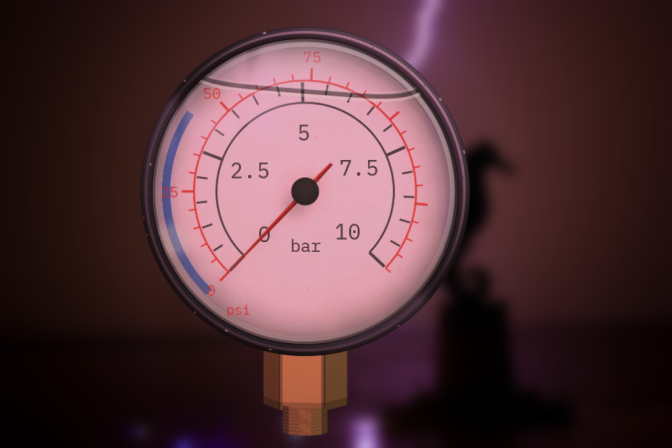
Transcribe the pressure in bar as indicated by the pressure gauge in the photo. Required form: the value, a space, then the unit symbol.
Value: 0 bar
